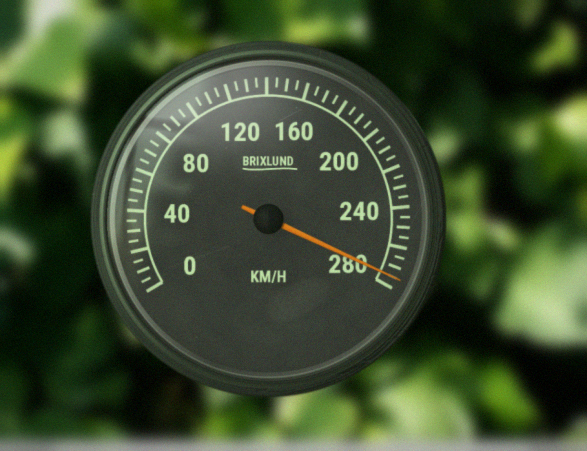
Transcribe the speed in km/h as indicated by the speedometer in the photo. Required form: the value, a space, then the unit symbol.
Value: 275 km/h
